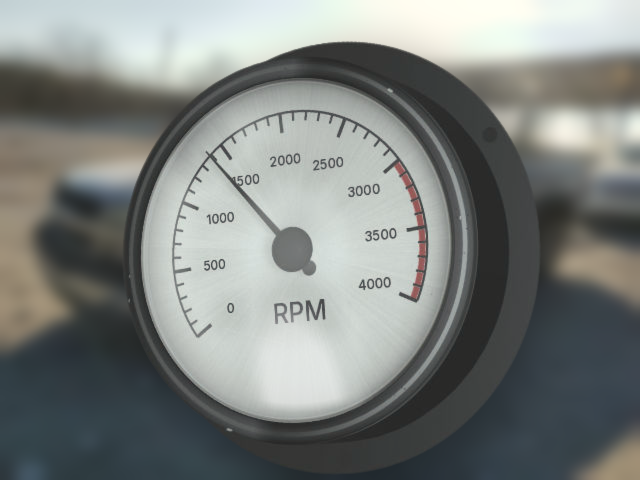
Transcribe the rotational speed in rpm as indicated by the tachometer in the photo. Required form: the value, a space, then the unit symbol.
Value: 1400 rpm
